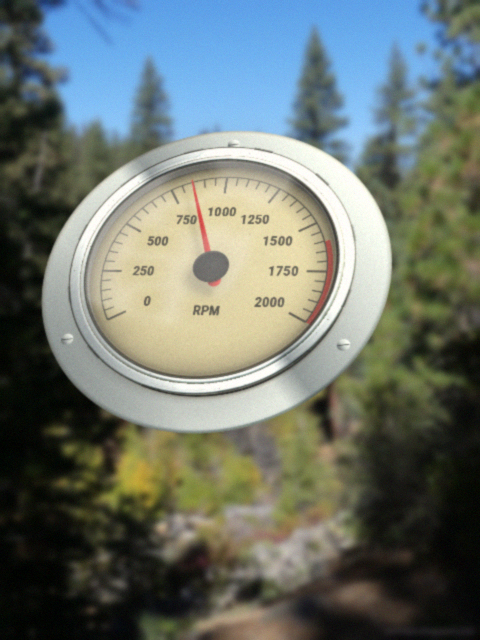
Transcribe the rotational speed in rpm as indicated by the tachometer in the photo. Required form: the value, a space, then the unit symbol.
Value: 850 rpm
